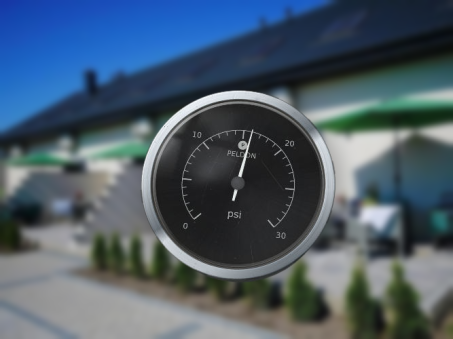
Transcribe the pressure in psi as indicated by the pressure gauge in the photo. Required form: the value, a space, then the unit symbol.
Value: 16 psi
